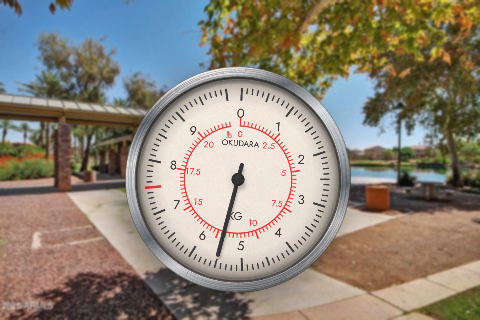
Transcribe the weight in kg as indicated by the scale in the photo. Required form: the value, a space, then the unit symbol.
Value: 5.5 kg
